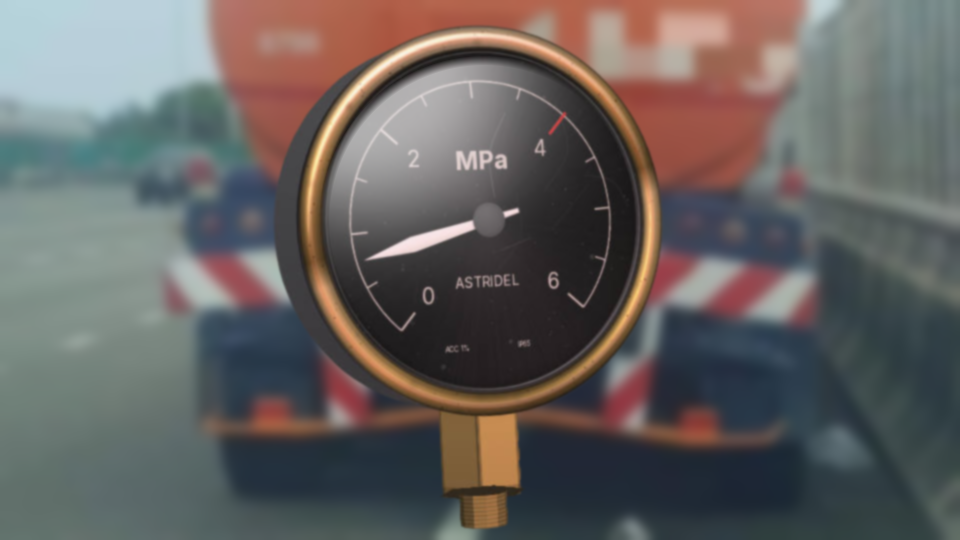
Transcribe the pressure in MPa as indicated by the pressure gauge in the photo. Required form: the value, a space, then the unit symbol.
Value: 0.75 MPa
